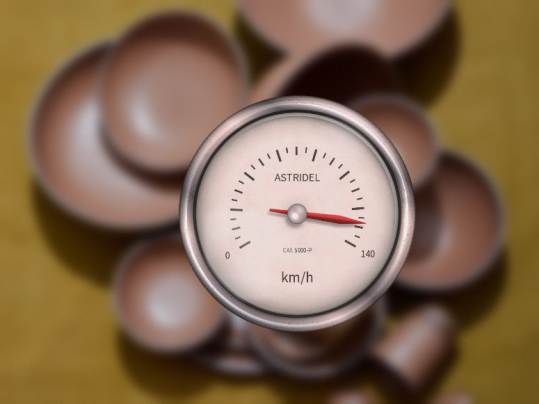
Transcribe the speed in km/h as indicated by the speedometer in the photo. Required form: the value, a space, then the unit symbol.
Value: 127.5 km/h
